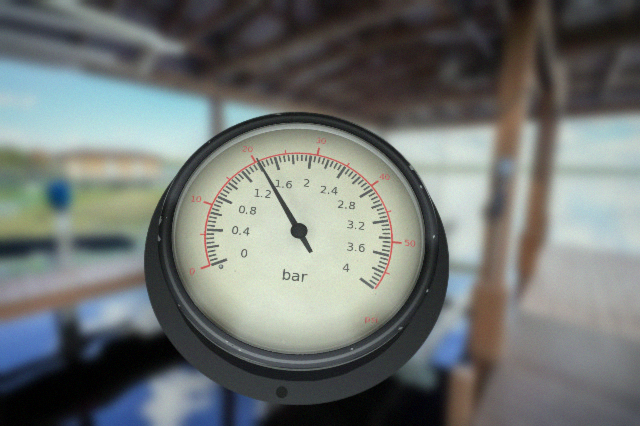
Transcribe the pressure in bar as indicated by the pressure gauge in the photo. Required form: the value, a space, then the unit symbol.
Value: 1.4 bar
